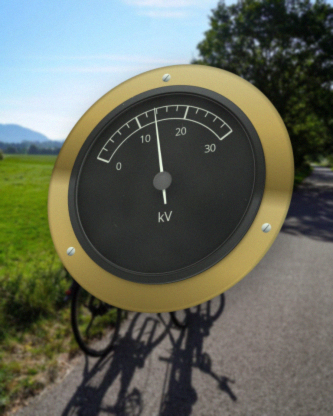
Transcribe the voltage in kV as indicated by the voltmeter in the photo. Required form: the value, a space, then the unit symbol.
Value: 14 kV
